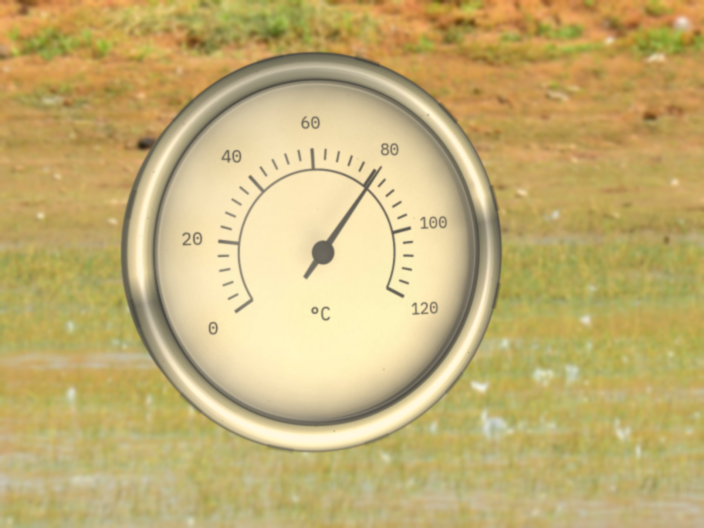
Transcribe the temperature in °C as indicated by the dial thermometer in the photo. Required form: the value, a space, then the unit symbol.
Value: 80 °C
